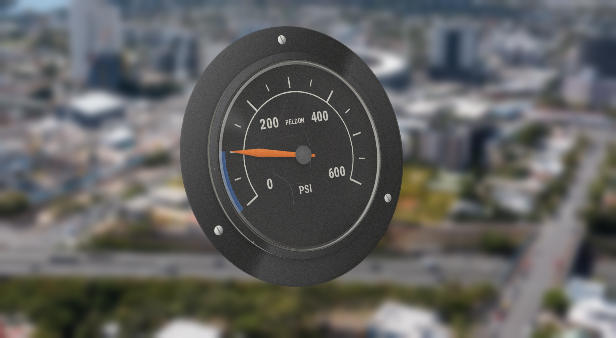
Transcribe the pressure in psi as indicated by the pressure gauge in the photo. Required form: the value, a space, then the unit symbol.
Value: 100 psi
